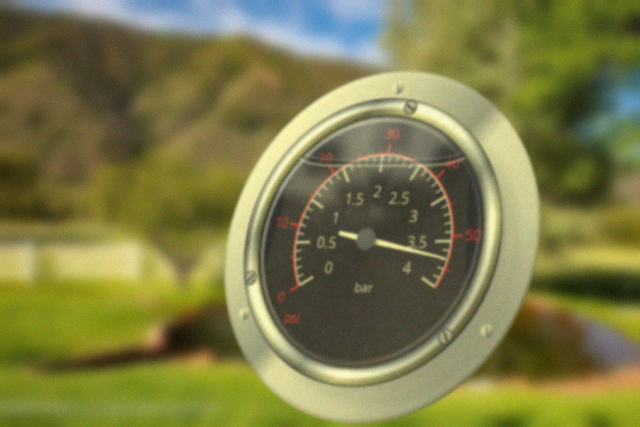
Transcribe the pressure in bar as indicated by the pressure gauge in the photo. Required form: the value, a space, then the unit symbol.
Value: 3.7 bar
